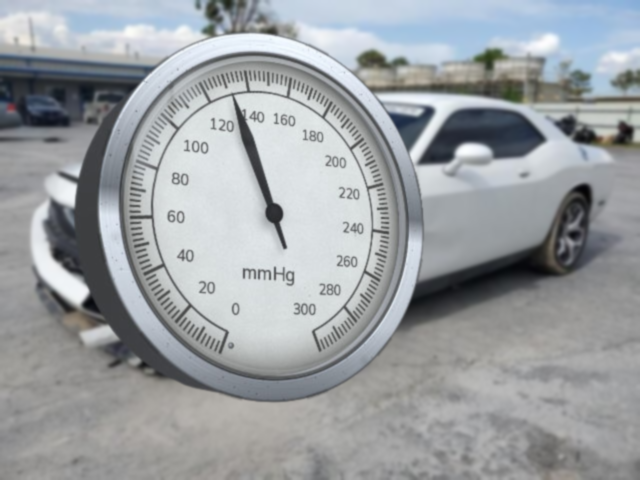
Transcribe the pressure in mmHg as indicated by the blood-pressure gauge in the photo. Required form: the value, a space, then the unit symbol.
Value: 130 mmHg
